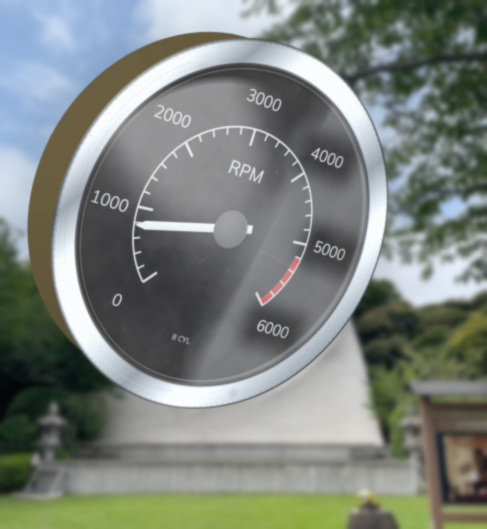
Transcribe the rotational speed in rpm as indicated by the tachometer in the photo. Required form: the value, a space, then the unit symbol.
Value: 800 rpm
